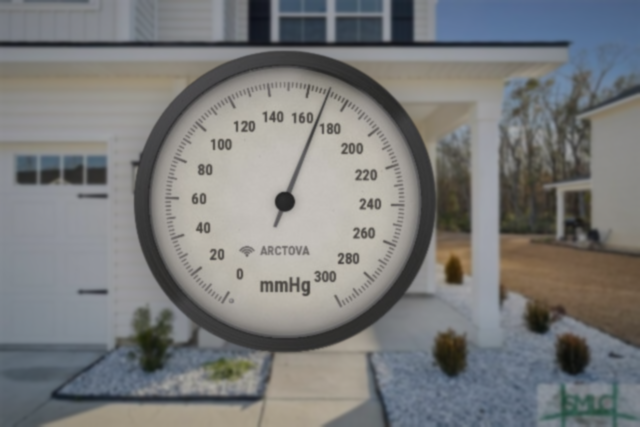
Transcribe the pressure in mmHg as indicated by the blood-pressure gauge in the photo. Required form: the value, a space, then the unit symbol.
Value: 170 mmHg
